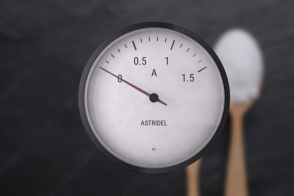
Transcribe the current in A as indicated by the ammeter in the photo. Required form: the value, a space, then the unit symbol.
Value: 0 A
